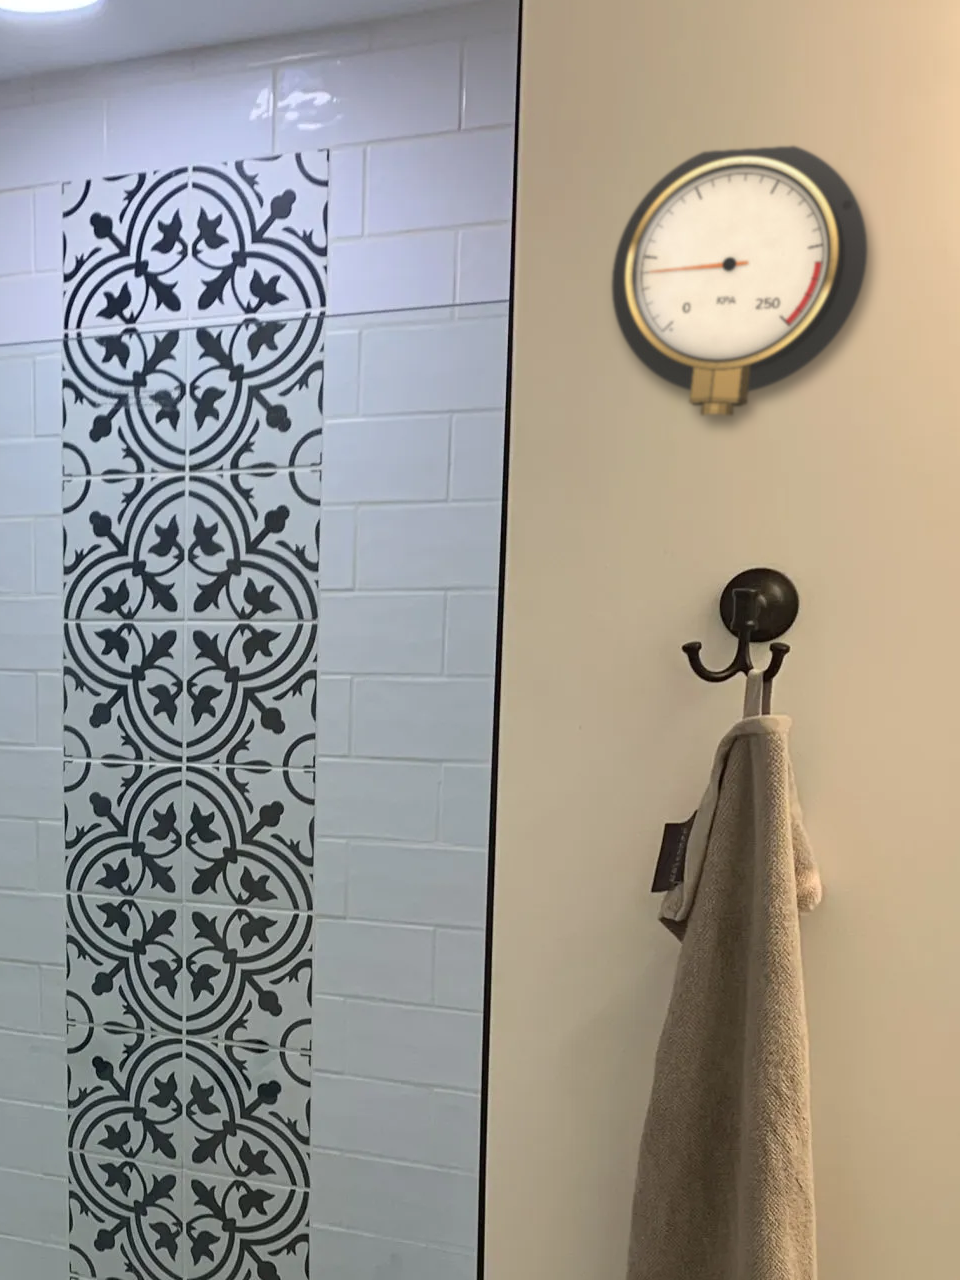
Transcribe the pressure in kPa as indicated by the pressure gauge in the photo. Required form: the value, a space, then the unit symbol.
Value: 40 kPa
